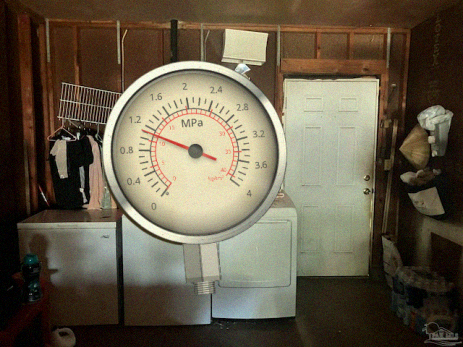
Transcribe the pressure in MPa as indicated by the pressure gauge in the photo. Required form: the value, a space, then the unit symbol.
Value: 1.1 MPa
